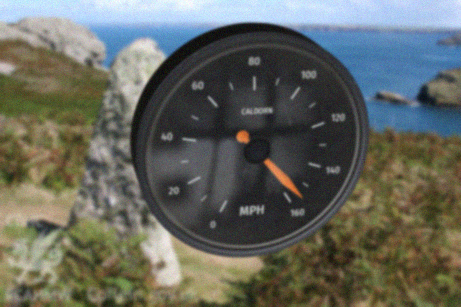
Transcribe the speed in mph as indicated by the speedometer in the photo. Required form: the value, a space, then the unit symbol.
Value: 155 mph
